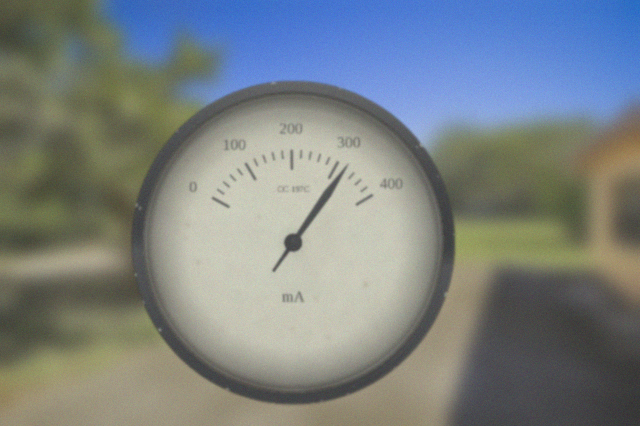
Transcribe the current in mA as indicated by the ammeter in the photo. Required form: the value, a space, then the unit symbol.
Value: 320 mA
